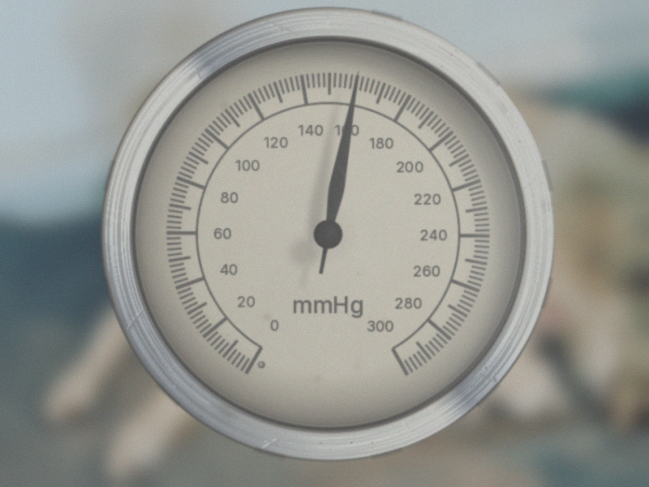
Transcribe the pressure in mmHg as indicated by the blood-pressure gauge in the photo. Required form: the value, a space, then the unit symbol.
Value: 160 mmHg
